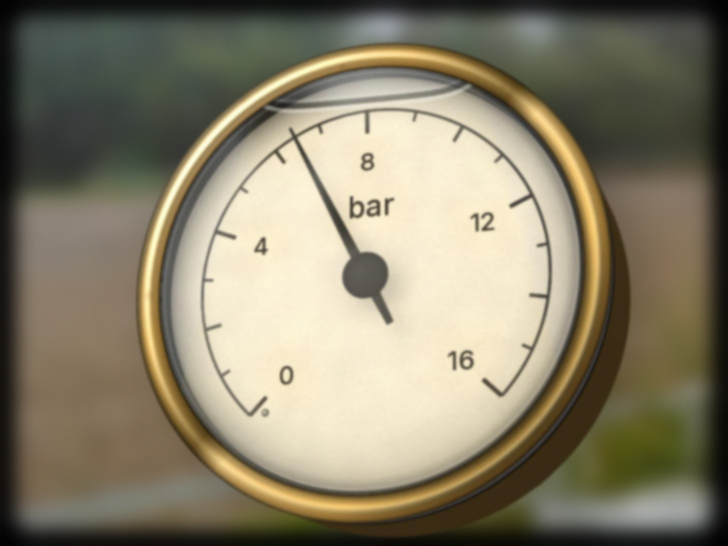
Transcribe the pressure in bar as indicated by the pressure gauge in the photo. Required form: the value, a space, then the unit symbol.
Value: 6.5 bar
